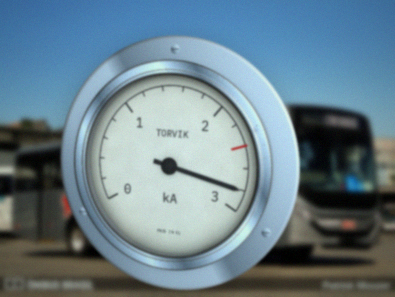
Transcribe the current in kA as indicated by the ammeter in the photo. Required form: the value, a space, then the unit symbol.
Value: 2.8 kA
